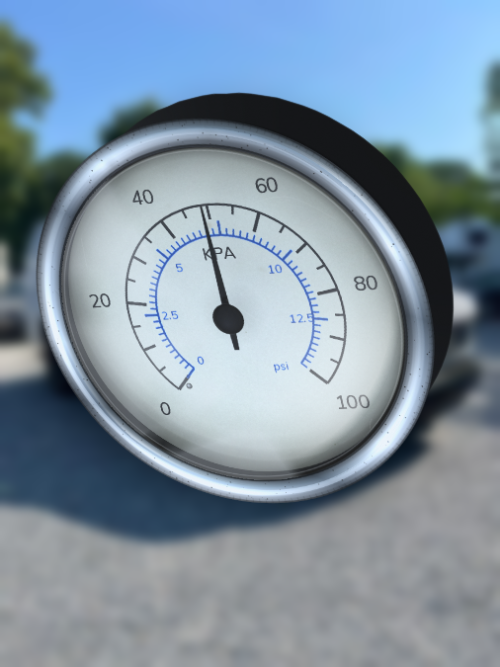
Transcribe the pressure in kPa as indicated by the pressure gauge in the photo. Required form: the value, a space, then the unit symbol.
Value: 50 kPa
